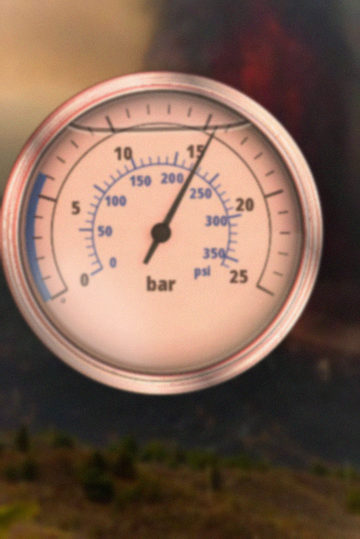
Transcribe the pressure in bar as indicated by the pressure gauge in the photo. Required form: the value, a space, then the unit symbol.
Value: 15.5 bar
